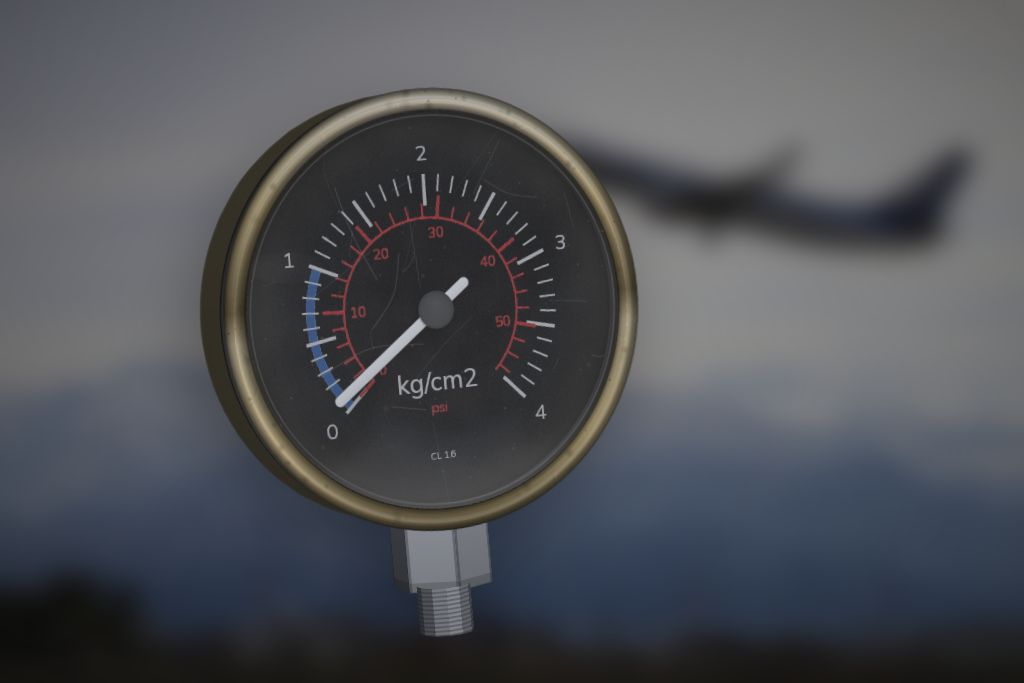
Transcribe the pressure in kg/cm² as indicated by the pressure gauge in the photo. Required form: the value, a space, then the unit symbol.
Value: 0.1 kg/cm²
